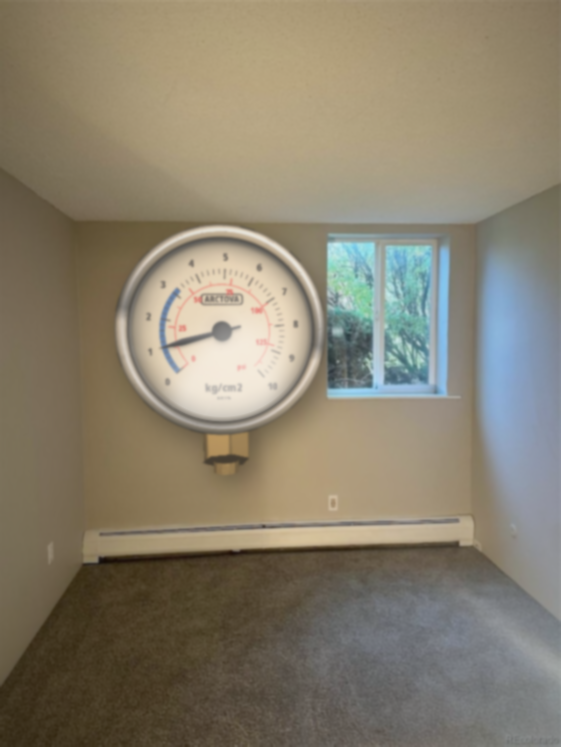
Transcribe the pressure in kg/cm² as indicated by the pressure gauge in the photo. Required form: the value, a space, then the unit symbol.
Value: 1 kg/cm²
